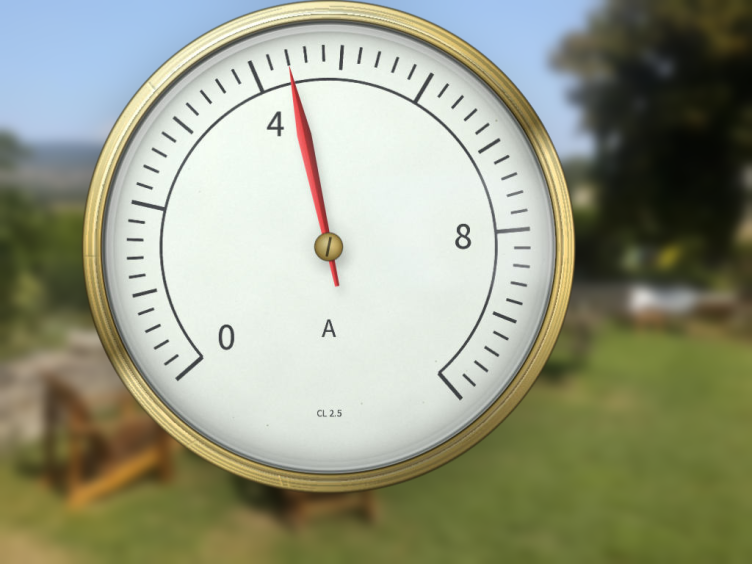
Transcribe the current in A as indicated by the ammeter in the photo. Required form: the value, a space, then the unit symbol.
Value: 4.4 A
